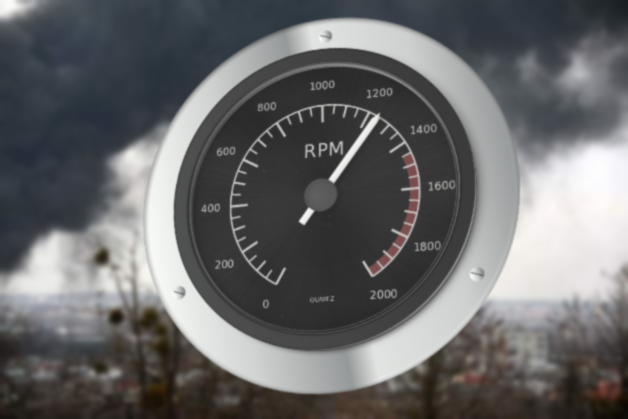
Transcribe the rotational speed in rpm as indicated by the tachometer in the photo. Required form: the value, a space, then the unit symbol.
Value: 1250 rpm
